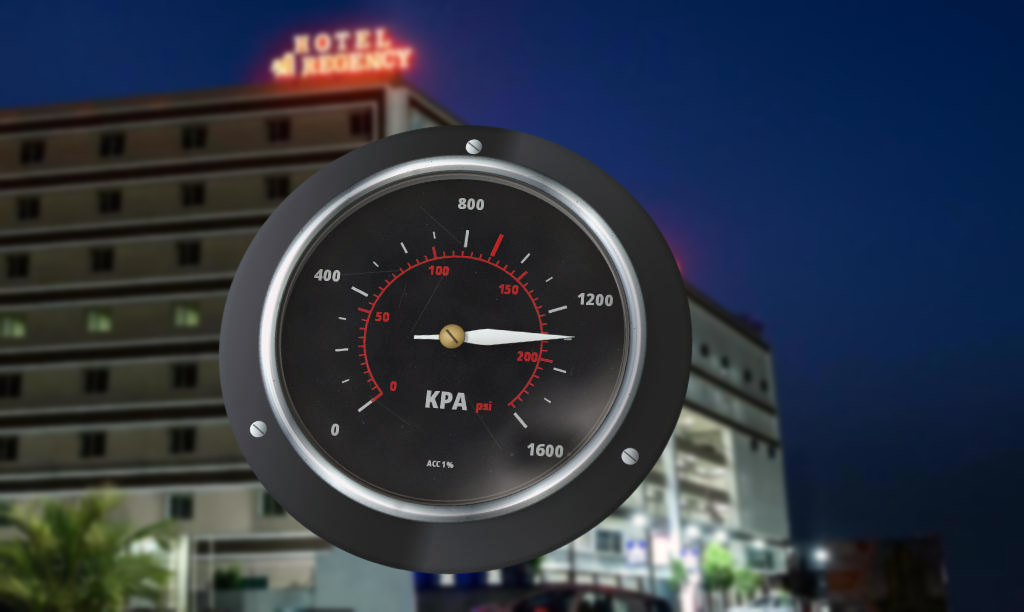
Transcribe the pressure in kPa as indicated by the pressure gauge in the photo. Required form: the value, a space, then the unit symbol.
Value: 1300 kPa
